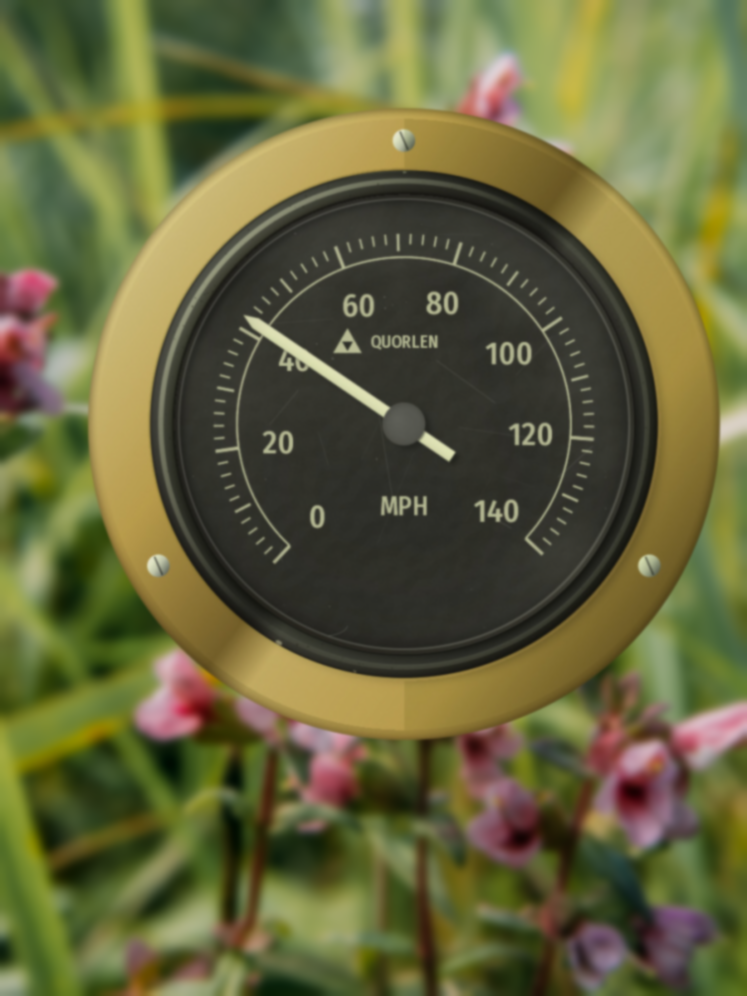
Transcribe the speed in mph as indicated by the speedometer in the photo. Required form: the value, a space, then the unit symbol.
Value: 42 mph
